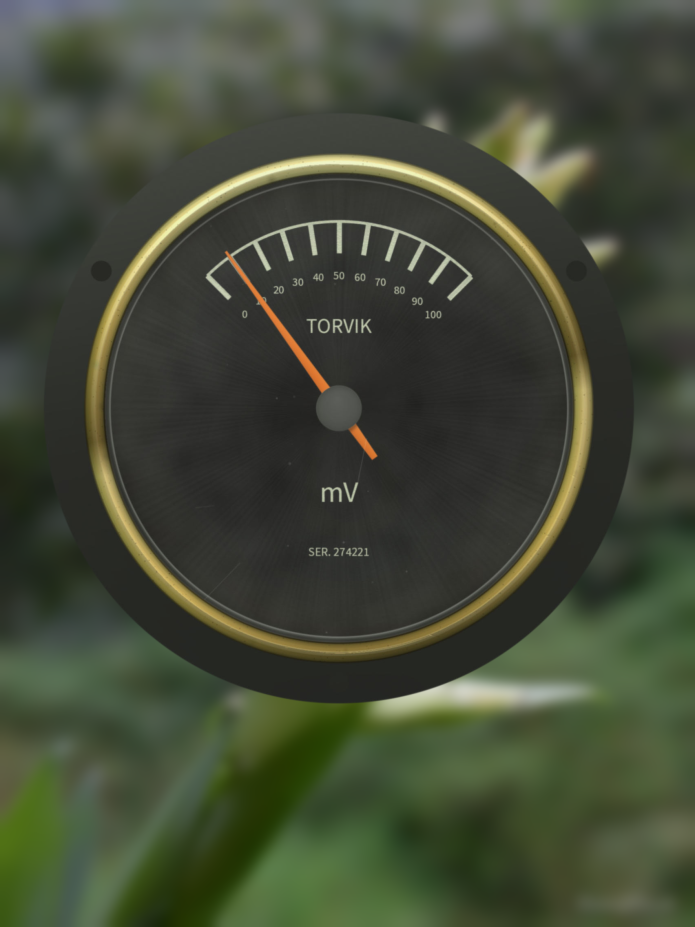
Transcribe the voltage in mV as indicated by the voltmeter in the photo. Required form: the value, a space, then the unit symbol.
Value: 10 mV
